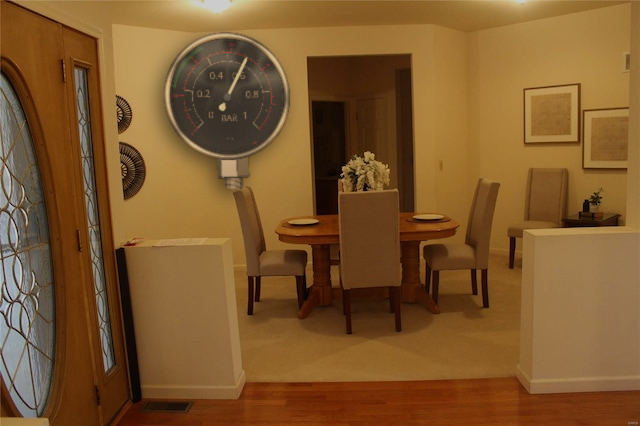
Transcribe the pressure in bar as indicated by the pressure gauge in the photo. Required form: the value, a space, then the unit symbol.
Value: 0.6 bar
